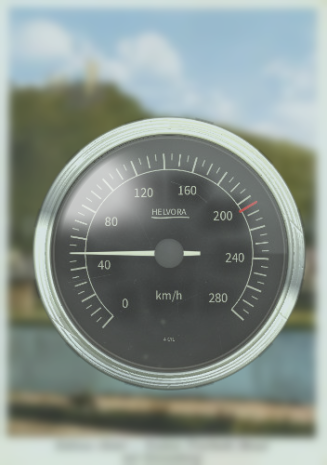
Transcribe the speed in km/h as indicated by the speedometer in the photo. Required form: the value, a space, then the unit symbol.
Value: 50 km/h
